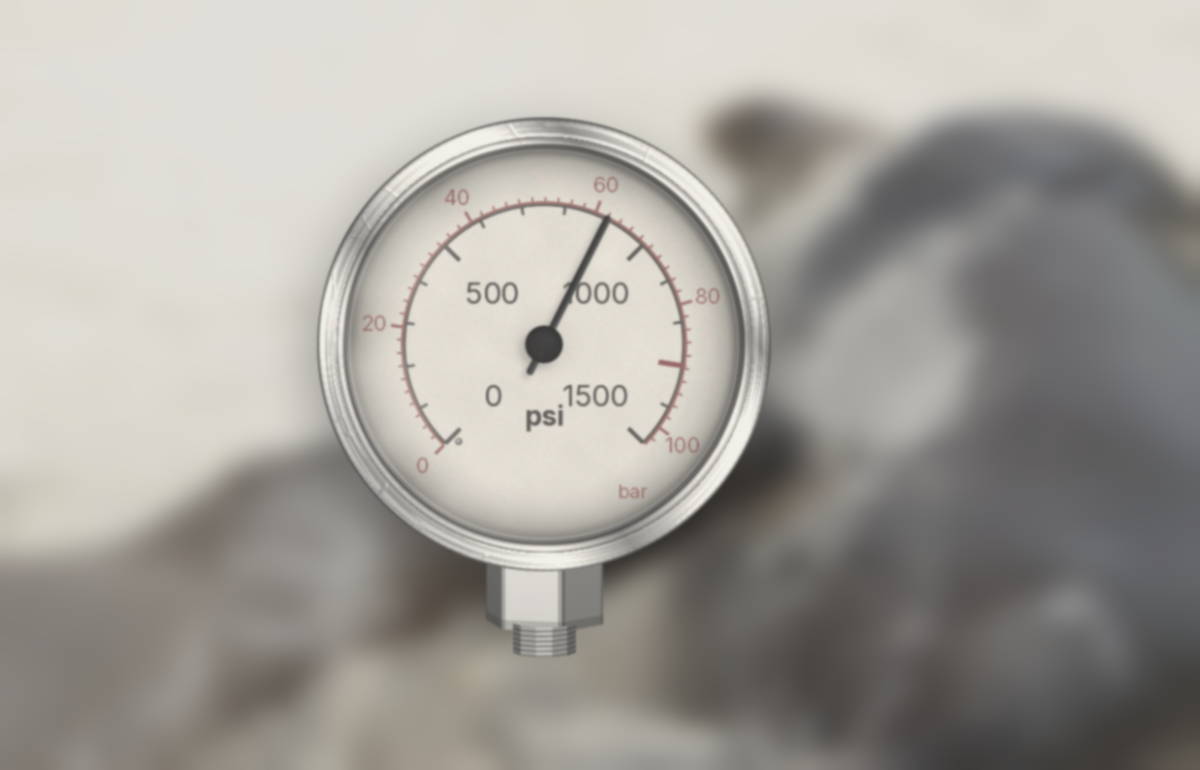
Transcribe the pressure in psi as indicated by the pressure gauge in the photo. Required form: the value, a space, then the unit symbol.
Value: 900 psi
